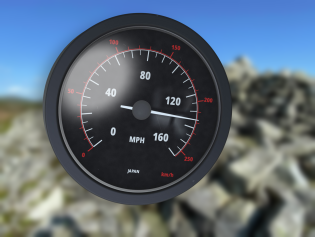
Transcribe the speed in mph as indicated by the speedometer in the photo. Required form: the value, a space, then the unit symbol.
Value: 135 mph
